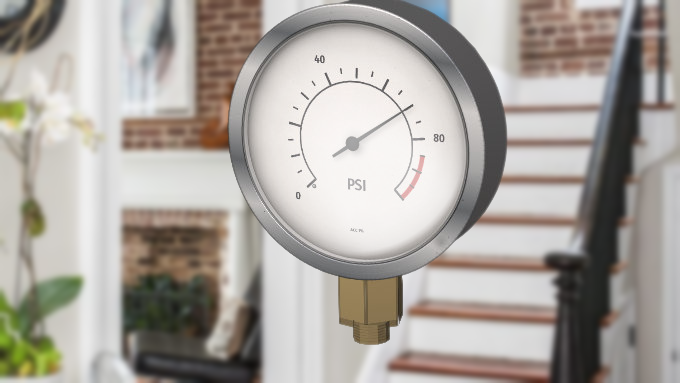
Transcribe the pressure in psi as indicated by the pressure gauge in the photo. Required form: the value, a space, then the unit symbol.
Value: 70 psi
